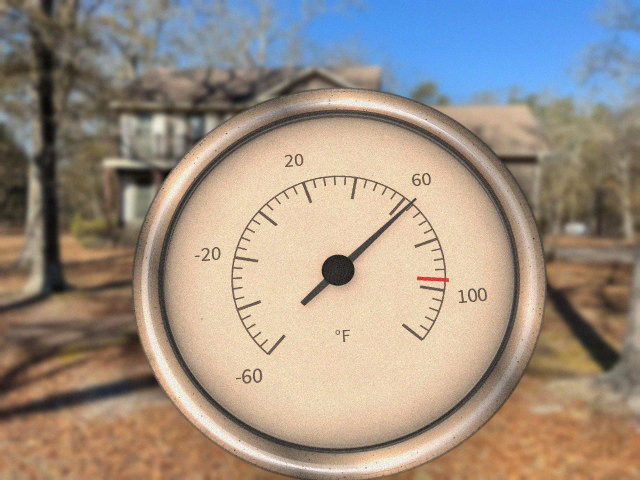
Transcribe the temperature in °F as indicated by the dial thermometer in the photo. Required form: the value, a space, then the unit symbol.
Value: 64 °F
